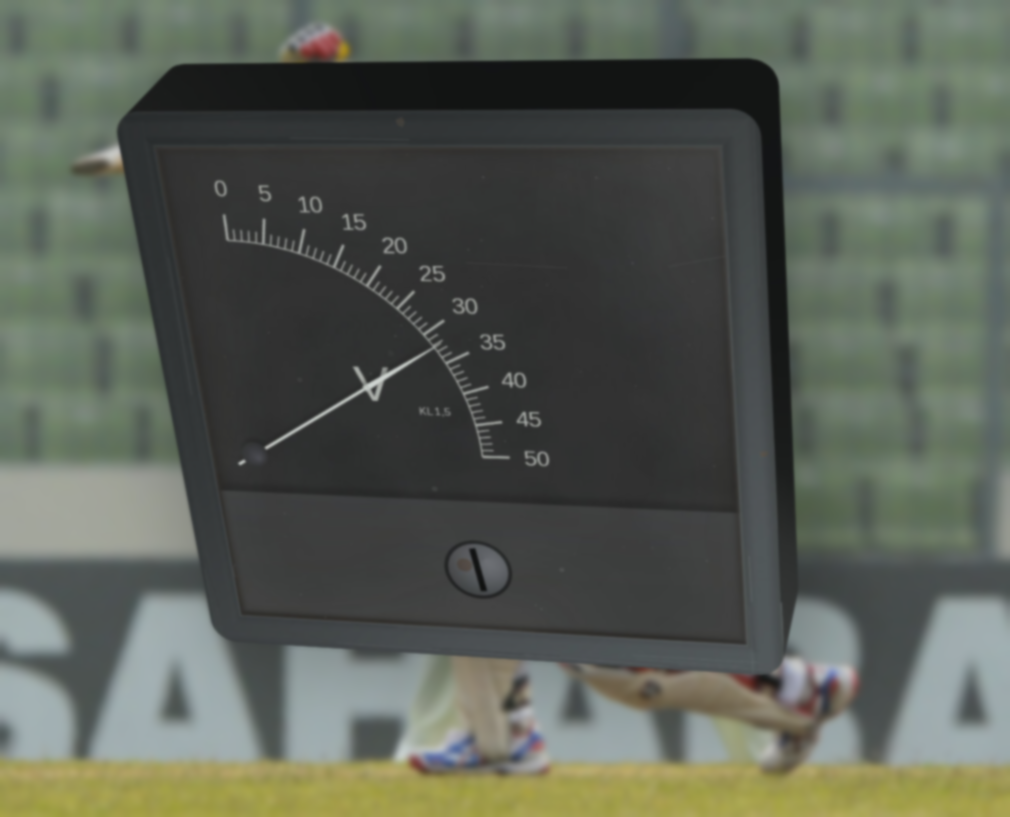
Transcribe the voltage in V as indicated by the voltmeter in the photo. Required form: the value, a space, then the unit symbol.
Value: 32 V
